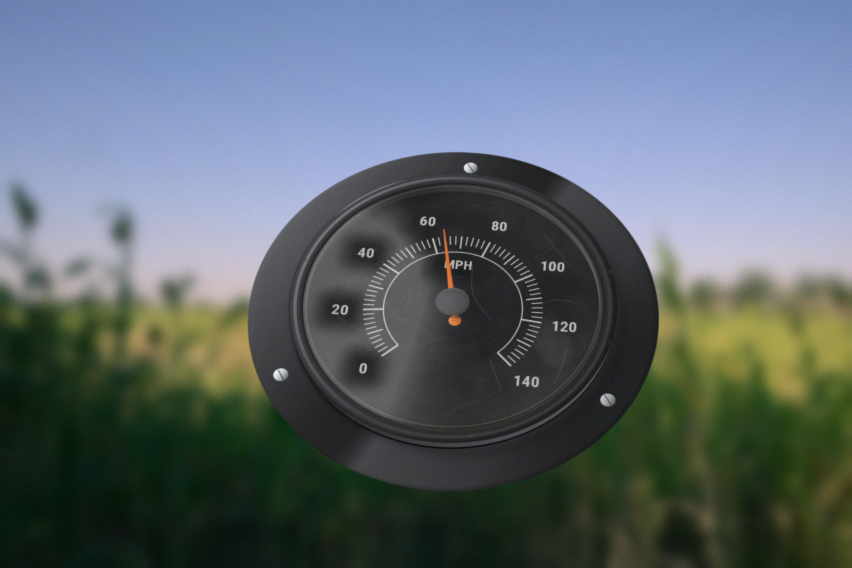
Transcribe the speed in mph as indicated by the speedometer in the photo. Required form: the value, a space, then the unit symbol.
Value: 64 mph
